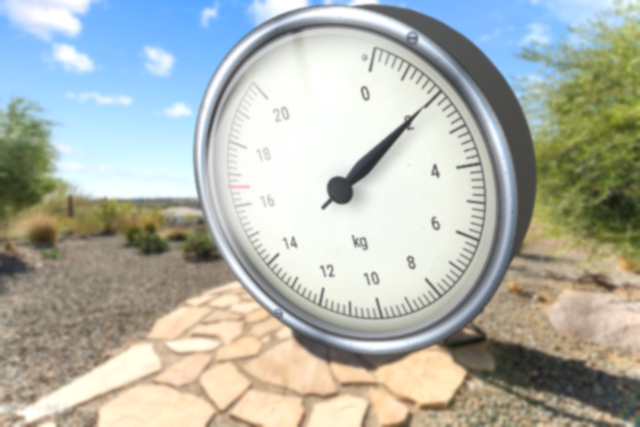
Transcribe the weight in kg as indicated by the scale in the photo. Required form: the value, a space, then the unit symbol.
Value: 2 kg
